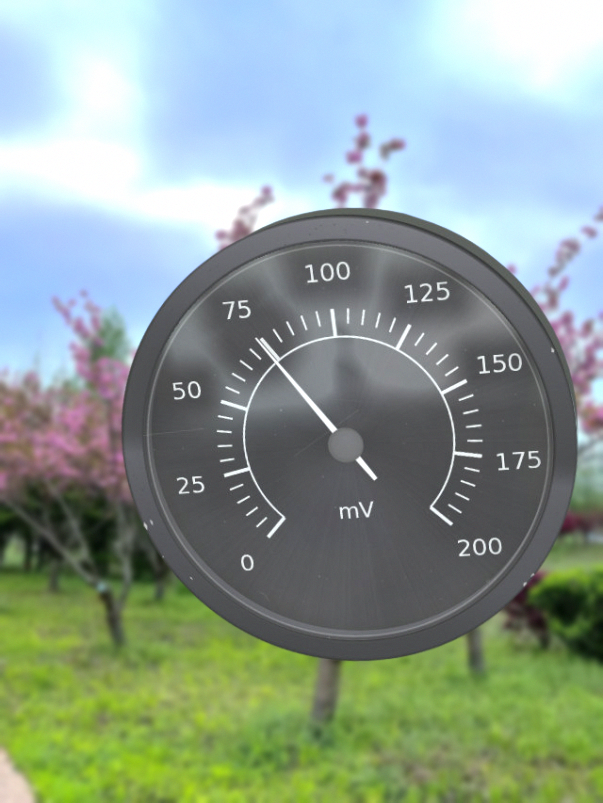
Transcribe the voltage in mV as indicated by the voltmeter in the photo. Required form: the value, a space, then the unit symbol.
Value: 75 mV
